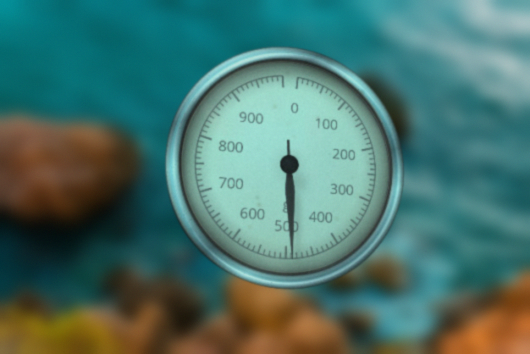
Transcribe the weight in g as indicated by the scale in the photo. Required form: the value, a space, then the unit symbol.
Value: 490 g
